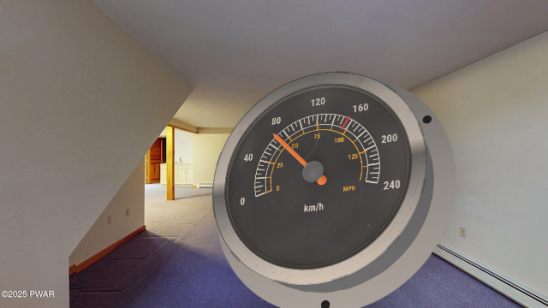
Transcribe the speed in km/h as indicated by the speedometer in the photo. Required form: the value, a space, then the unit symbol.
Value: 70 km/h
